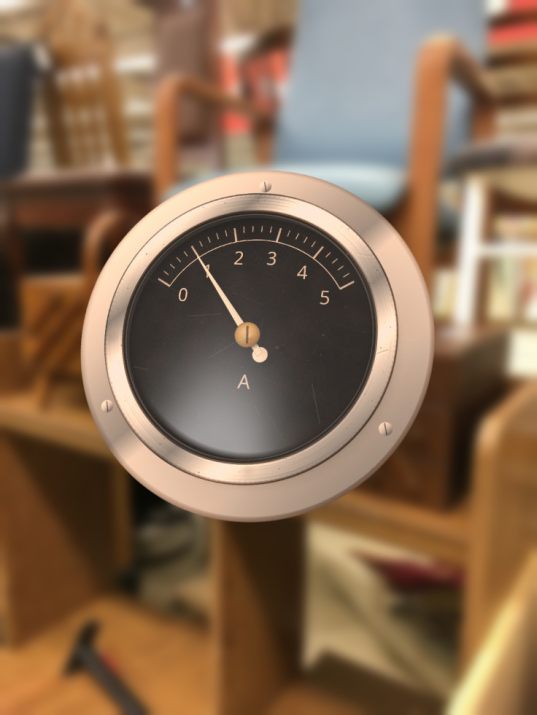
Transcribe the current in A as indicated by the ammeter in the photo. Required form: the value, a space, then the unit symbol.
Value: 1 A
